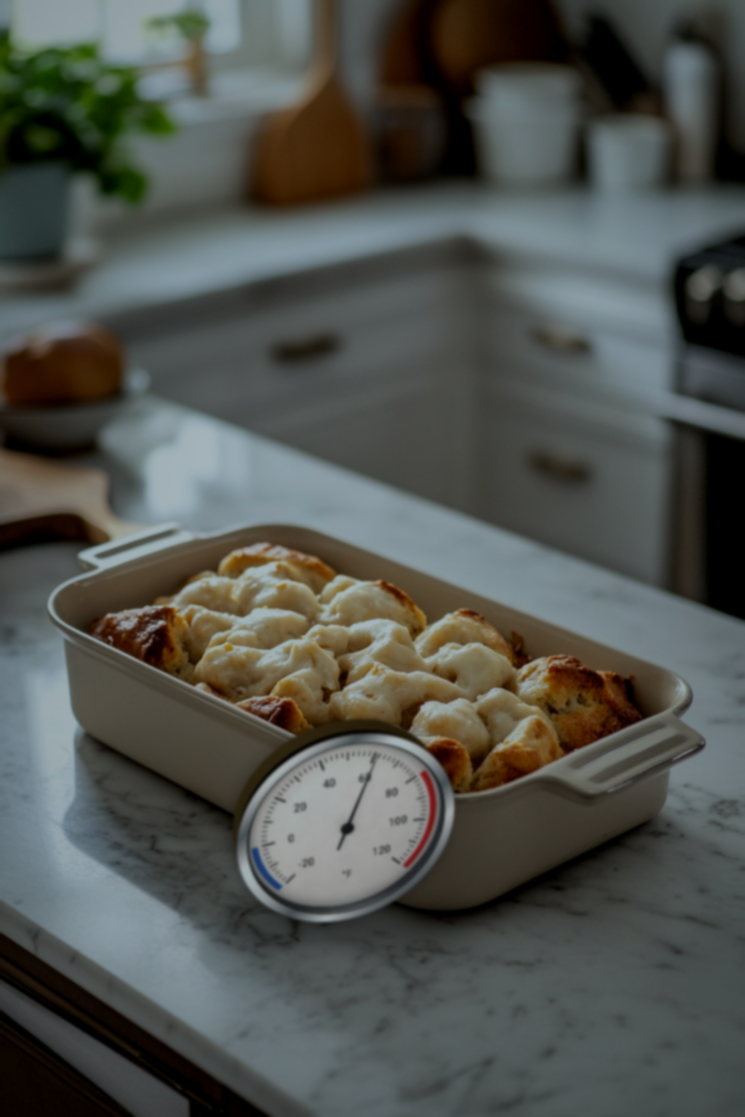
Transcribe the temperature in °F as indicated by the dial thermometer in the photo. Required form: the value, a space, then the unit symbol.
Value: 60 °F
